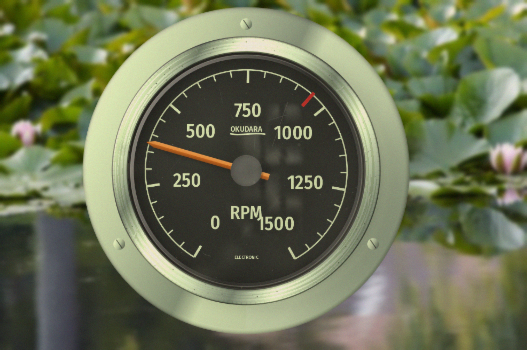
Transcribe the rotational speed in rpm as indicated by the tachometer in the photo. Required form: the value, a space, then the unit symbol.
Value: 375 rpm
